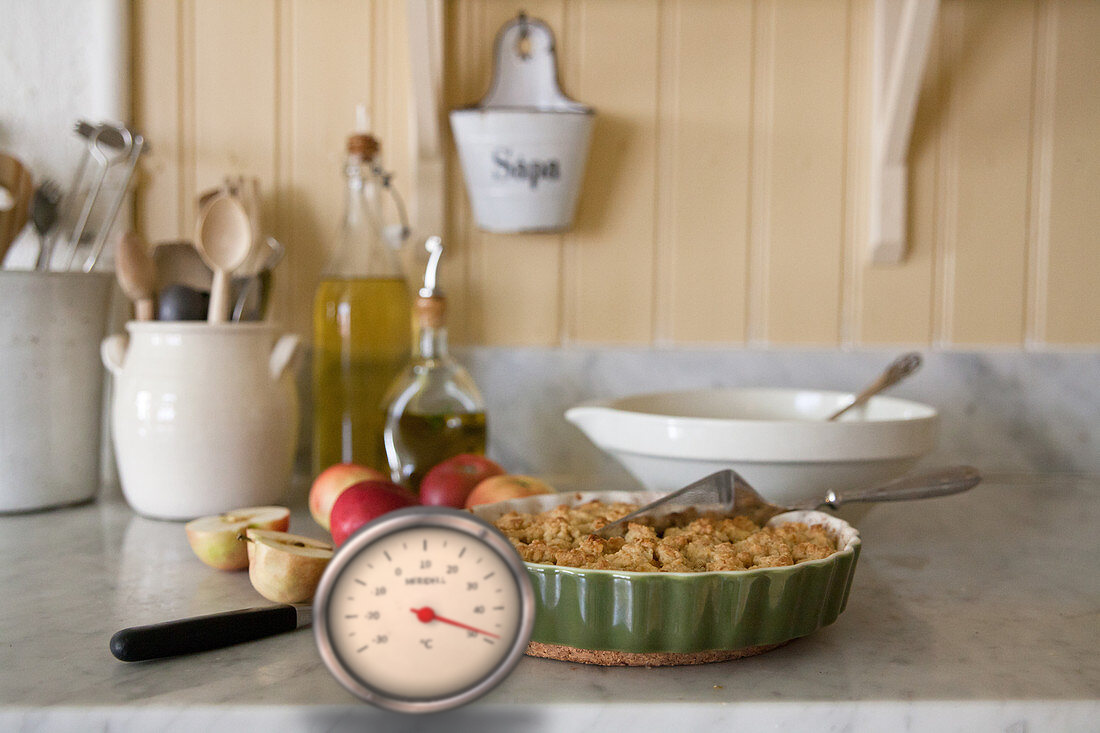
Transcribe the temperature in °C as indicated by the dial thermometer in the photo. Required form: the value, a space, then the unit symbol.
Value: 47.5 °C
